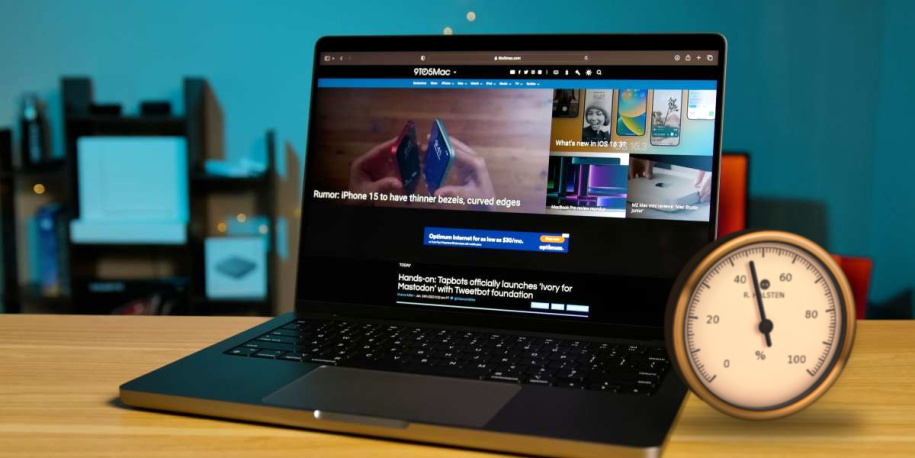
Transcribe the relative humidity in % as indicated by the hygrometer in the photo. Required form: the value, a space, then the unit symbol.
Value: 45 %
